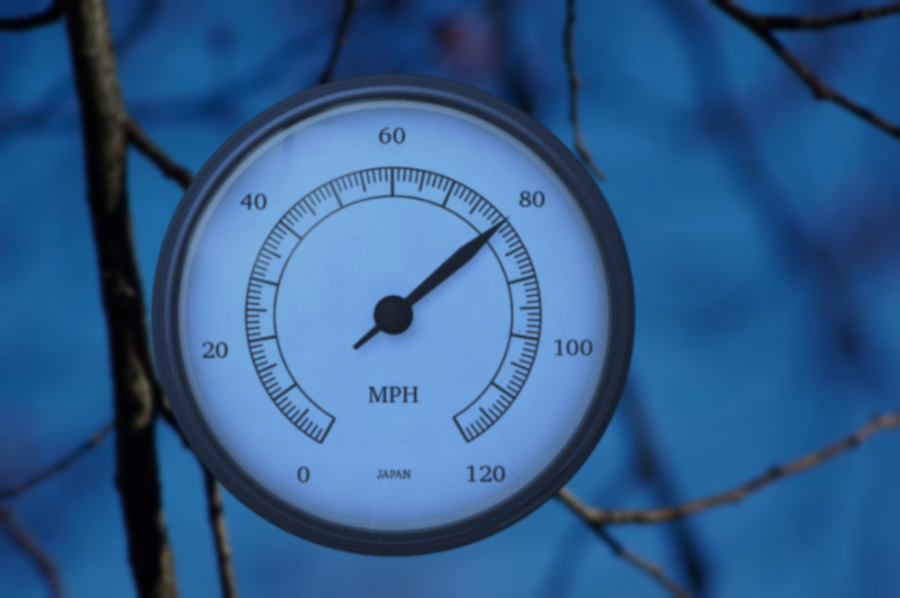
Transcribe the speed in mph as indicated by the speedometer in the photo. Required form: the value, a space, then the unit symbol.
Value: 80 mph
